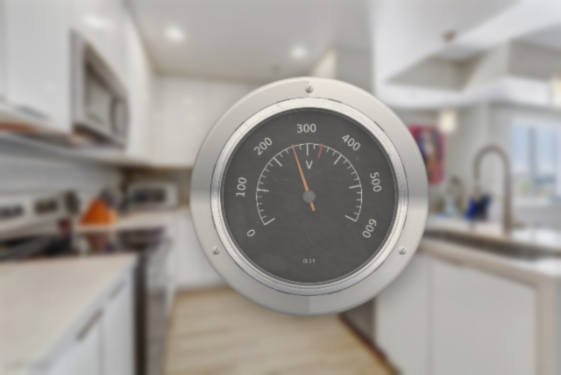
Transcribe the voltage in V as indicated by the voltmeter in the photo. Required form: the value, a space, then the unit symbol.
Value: 260 V
